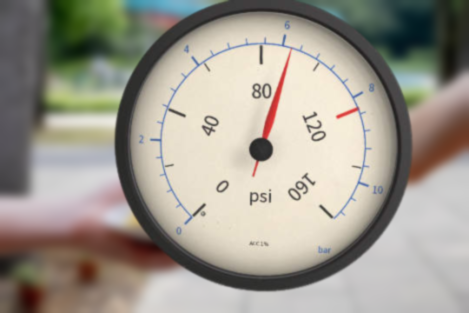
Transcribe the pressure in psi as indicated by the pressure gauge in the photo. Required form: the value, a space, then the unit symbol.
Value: 90 psi
